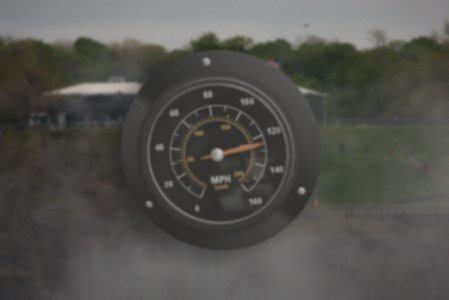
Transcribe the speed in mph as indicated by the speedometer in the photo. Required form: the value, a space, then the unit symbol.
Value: 125 mph
